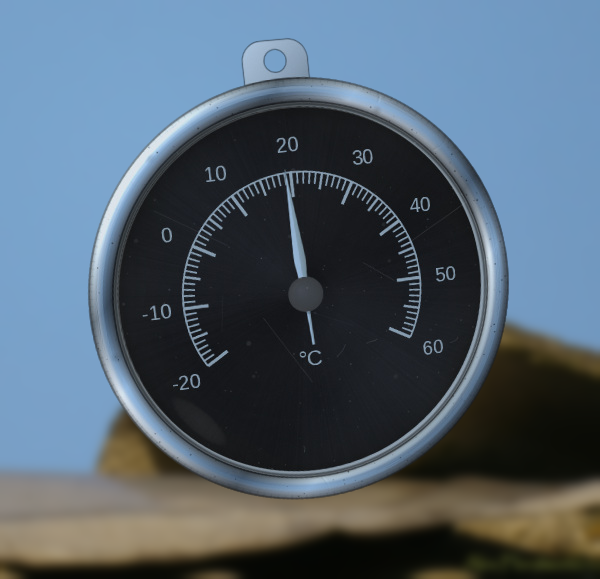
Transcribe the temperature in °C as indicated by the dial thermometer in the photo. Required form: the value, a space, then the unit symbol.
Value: 19 °C
